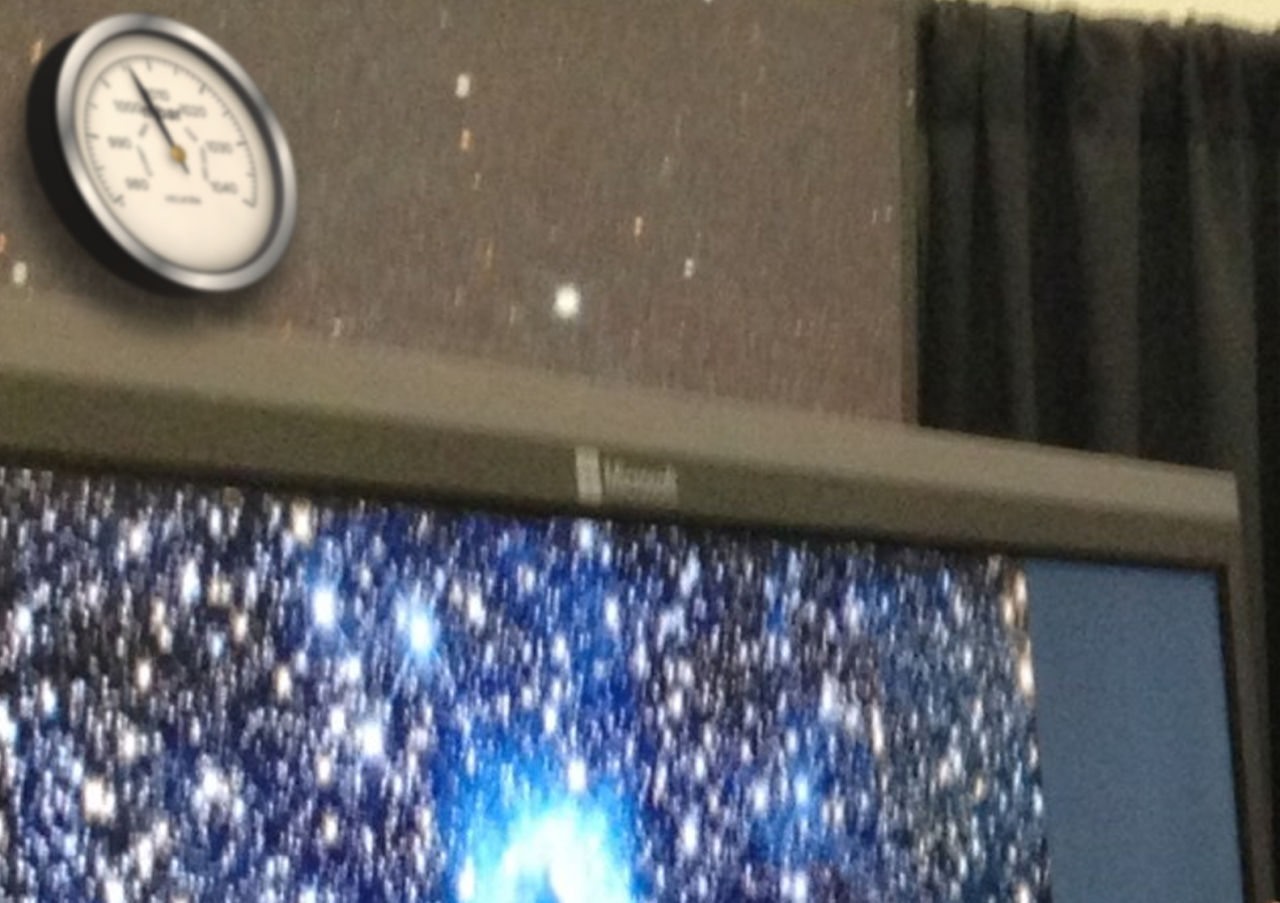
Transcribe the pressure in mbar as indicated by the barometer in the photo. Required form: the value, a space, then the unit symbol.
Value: 1005 mbar
